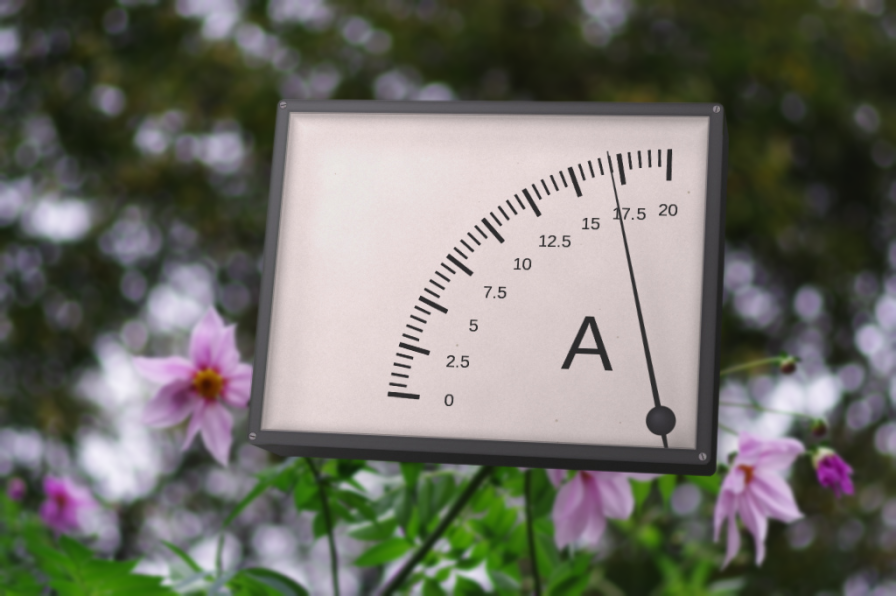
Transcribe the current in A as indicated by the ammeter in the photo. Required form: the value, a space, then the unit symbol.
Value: 17 A
